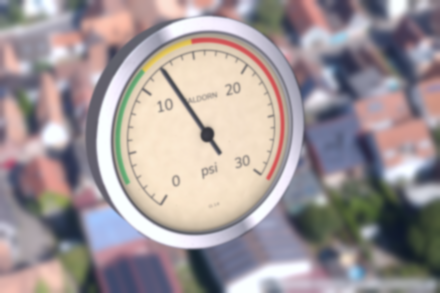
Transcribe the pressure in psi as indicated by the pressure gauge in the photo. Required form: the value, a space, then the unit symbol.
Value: 12 psi
